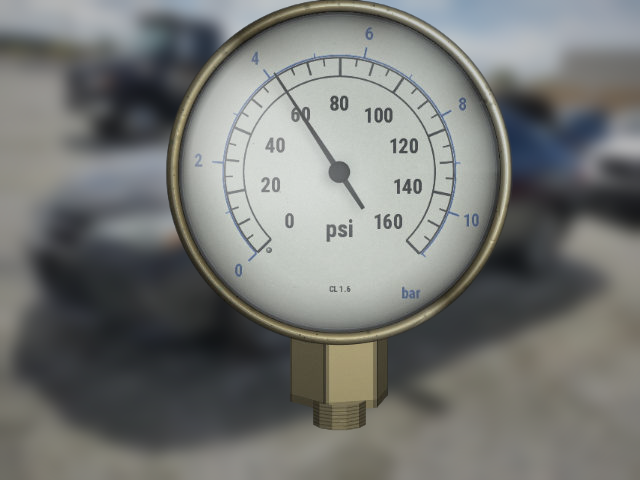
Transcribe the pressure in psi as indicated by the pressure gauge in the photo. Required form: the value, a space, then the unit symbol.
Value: 60 psi
